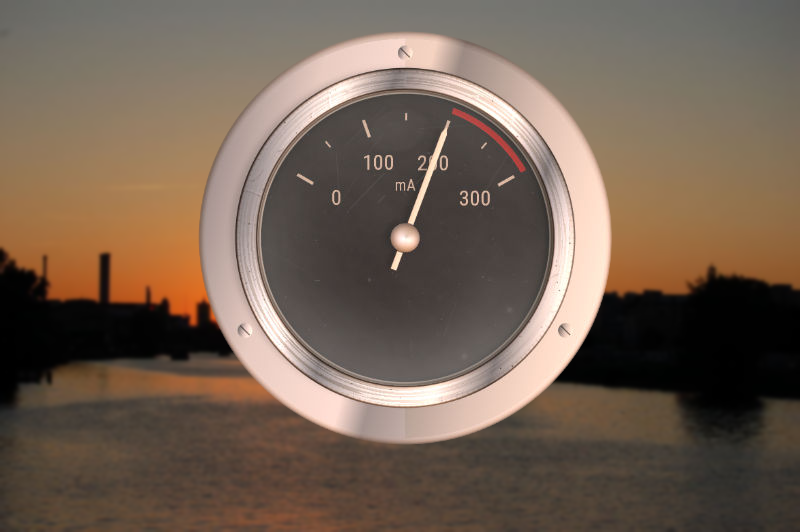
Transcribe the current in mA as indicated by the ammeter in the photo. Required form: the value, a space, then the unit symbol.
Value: 200 mA
